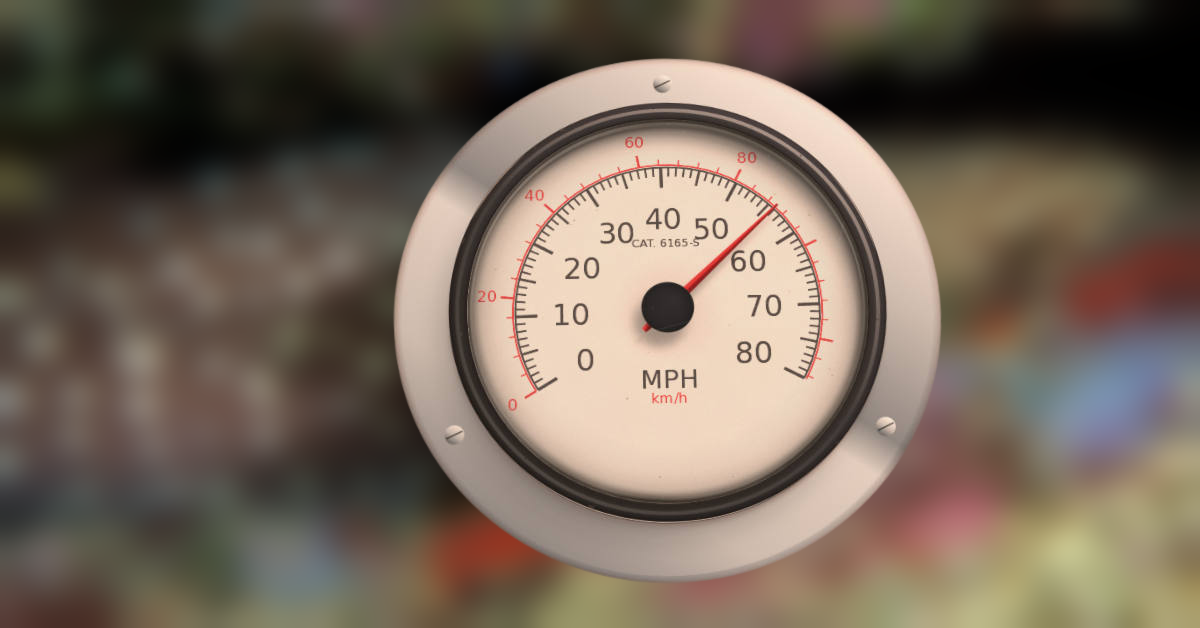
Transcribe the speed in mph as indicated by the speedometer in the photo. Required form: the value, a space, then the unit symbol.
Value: 56 mph
